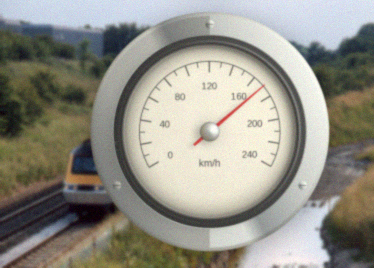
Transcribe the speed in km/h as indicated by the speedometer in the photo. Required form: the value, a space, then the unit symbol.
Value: 170 km/h
